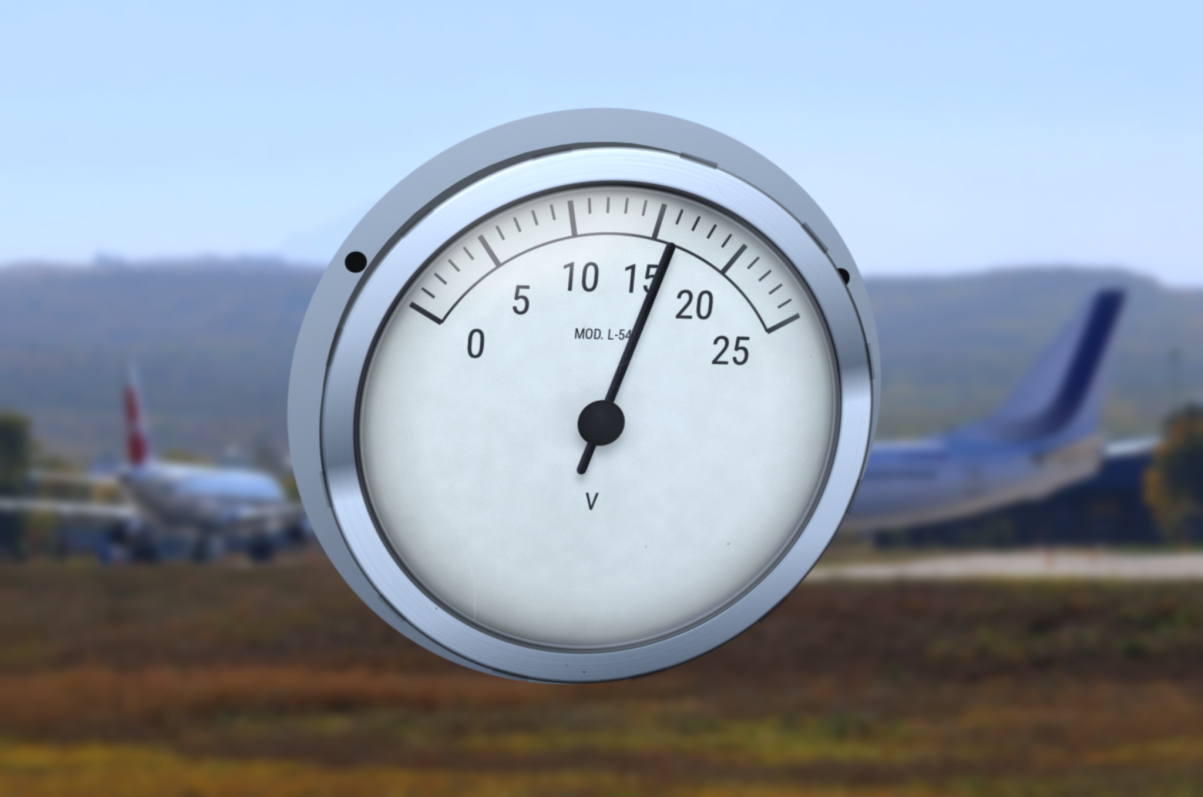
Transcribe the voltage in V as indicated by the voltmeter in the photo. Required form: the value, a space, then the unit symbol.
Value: 16 V
